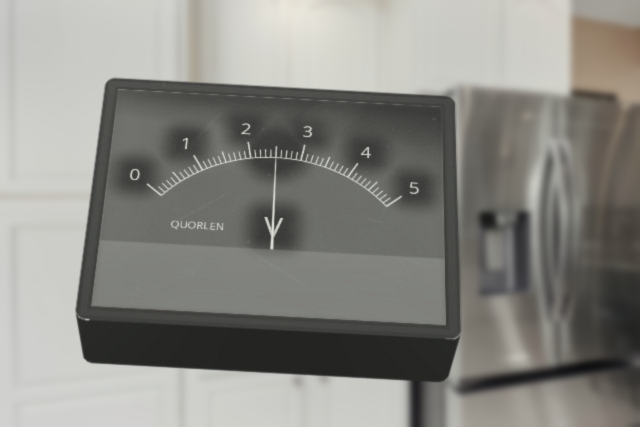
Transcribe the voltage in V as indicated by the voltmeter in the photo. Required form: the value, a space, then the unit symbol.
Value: 2.5 V
